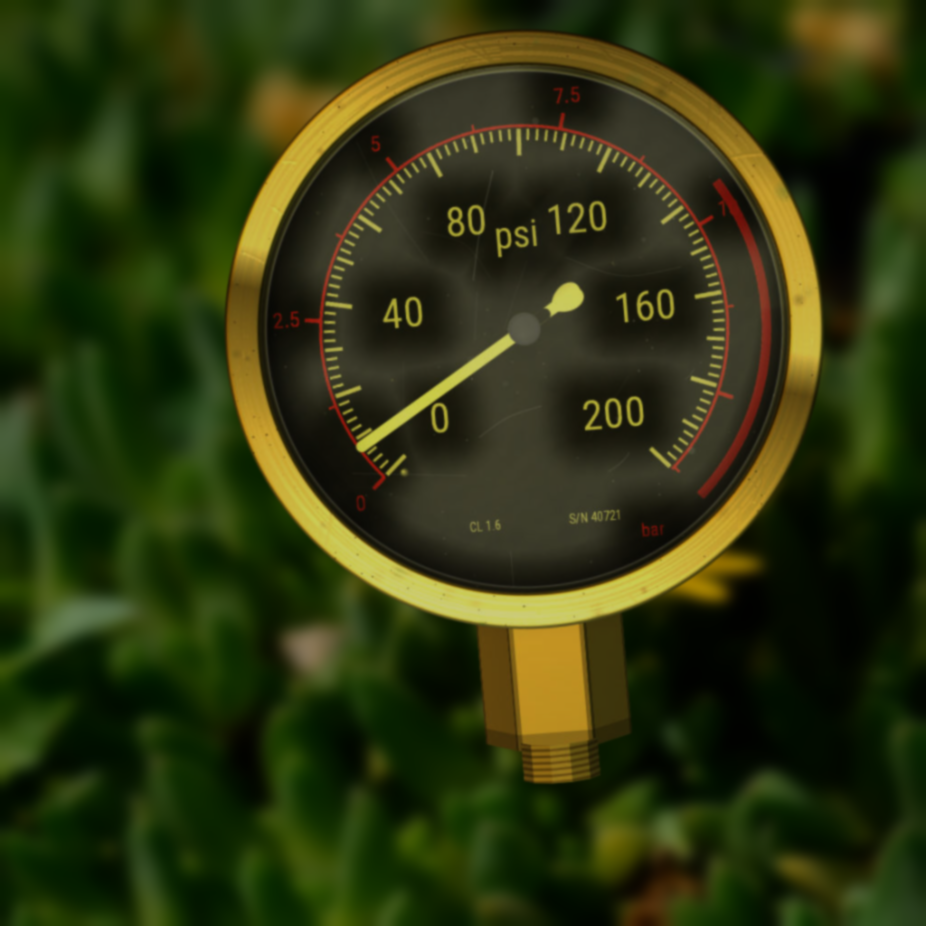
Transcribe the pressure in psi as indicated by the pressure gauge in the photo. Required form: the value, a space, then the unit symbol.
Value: 8 psi
